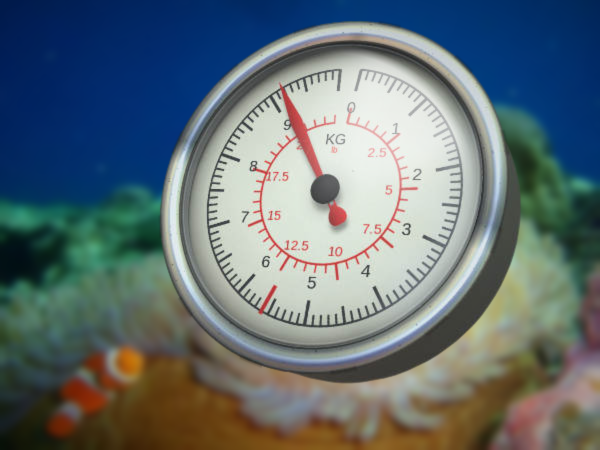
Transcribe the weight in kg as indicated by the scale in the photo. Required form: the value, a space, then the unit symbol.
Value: 9.2 kg
